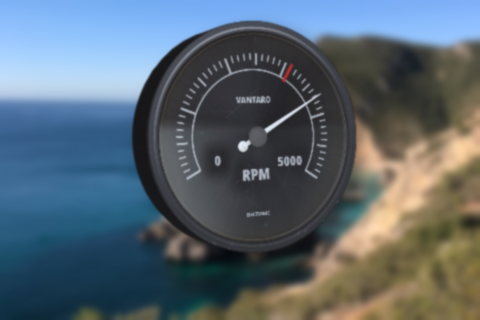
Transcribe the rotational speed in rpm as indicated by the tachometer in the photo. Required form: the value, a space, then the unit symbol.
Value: 3700 rpm
